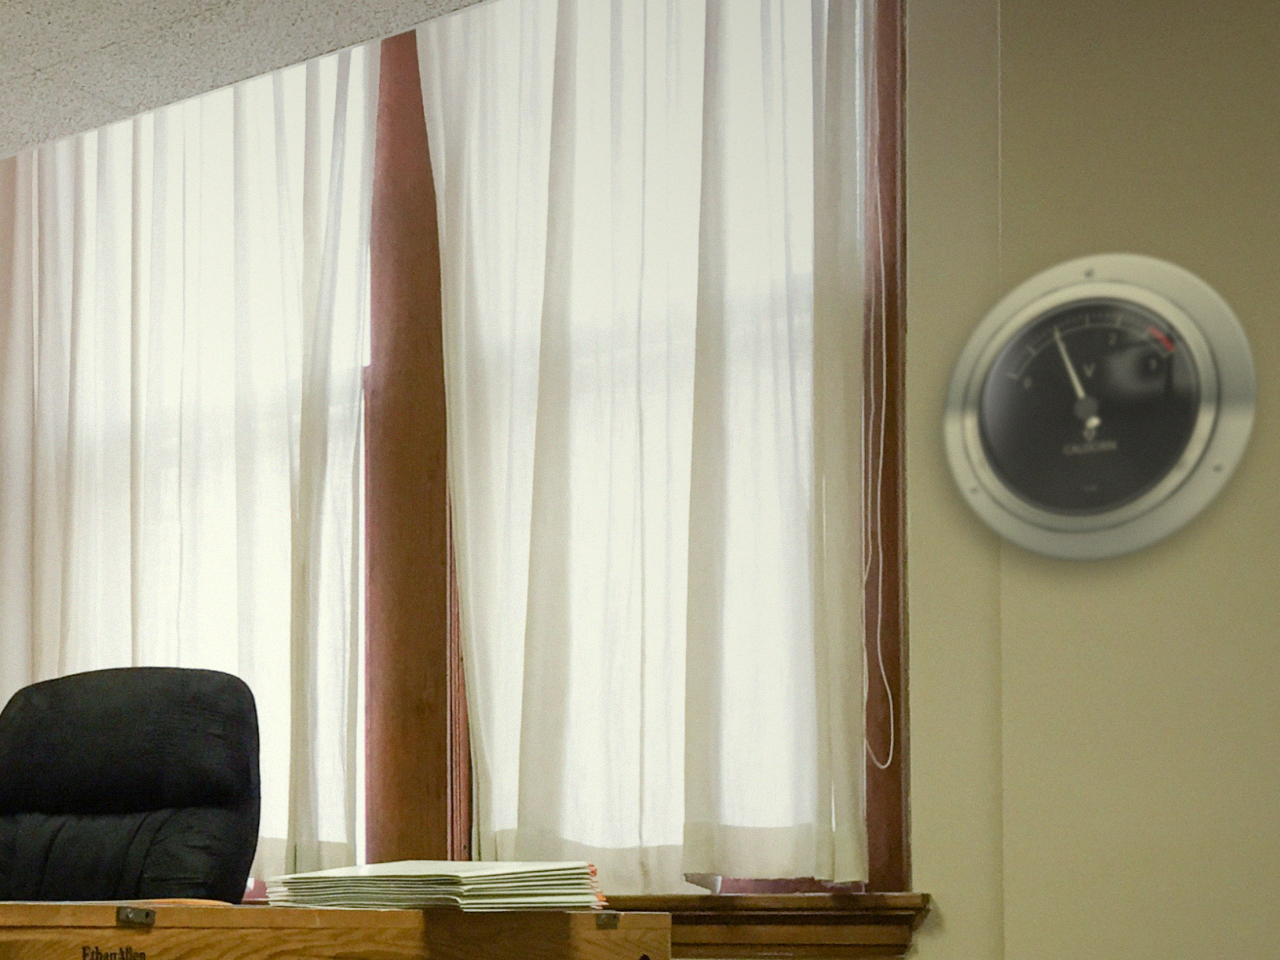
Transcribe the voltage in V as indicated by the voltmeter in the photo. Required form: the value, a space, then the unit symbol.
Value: 1 V
